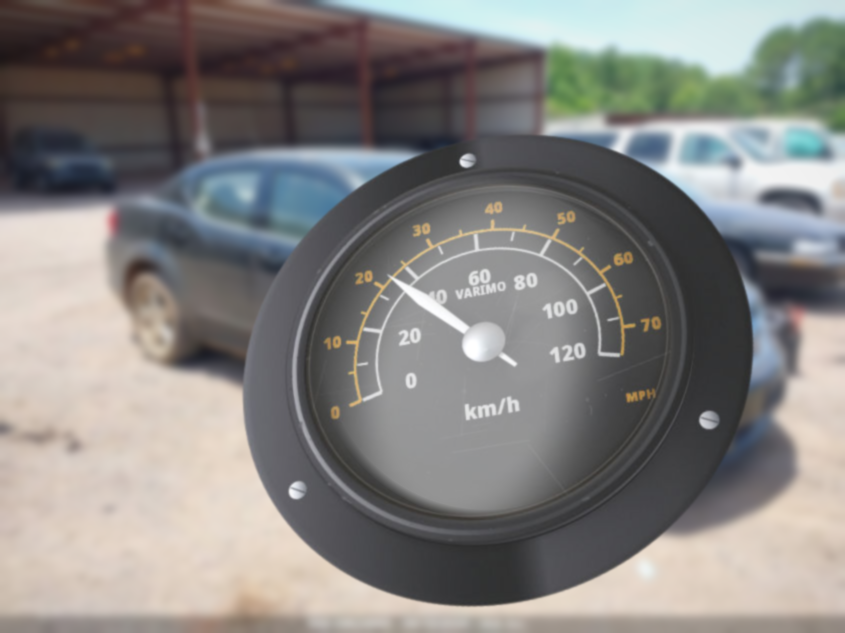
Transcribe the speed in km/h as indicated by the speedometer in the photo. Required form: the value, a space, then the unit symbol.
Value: 35 km/h
